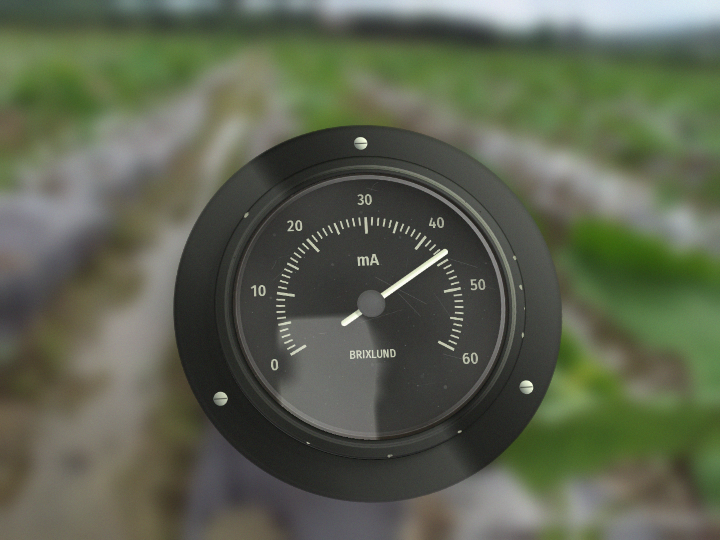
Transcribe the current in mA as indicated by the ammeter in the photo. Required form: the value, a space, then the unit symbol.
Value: 44 mA
